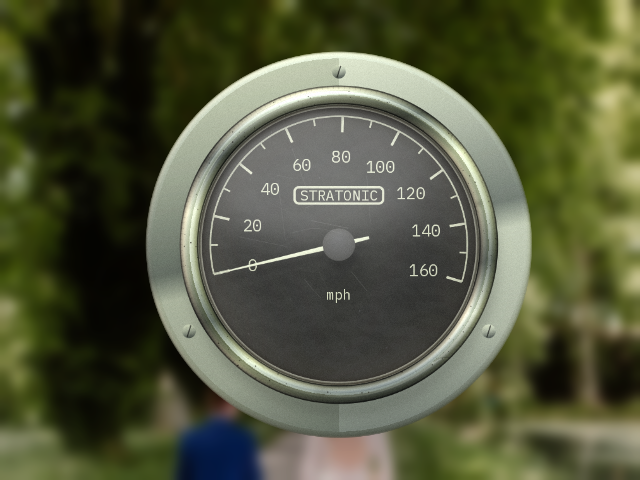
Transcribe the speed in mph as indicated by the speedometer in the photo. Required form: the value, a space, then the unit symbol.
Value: 0 mph
